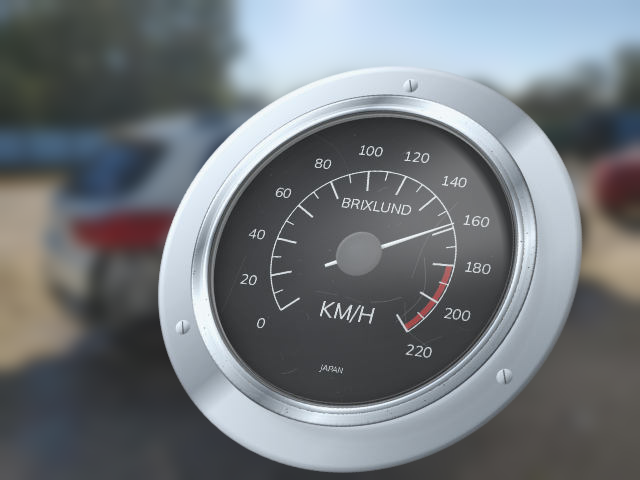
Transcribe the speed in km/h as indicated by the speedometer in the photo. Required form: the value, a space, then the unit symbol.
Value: 160 km/h
